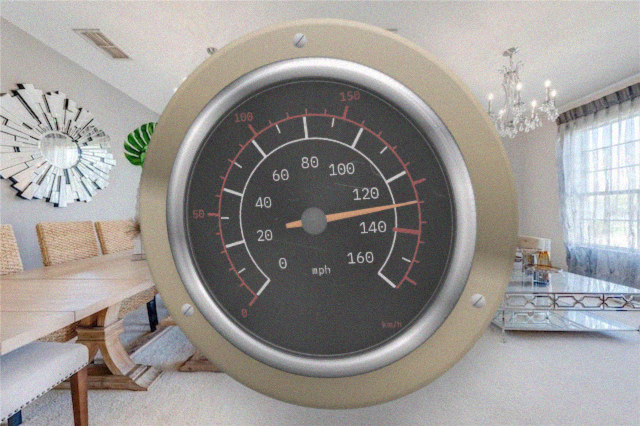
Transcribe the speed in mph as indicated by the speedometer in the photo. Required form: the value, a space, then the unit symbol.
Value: 130 mph
